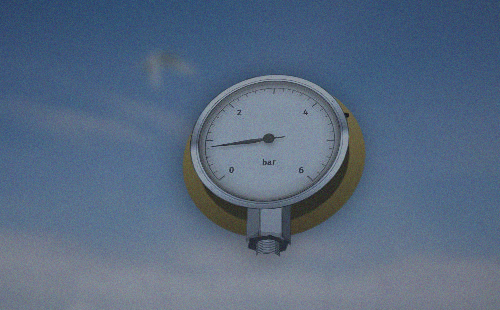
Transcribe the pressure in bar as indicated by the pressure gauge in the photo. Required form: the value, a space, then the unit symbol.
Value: 0.8 bar
